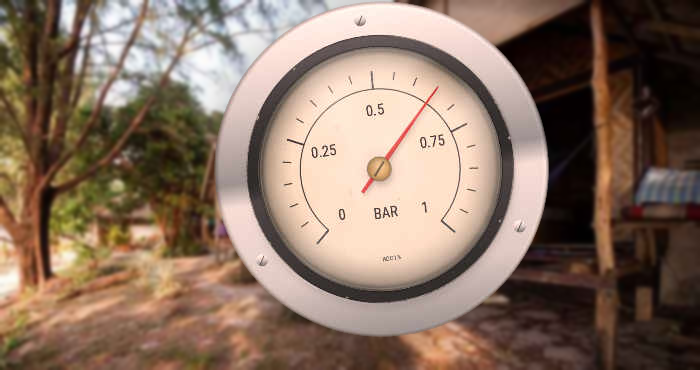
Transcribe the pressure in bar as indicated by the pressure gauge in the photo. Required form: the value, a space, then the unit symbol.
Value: 0.65 bar
